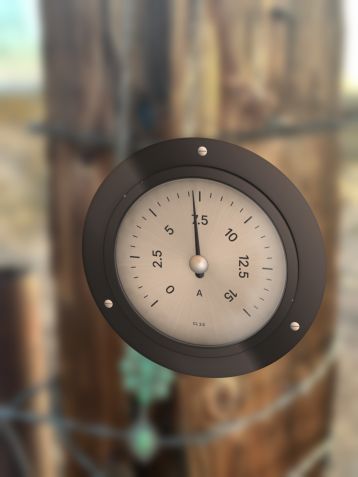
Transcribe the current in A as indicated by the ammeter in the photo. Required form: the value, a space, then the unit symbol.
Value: 7.25 A
